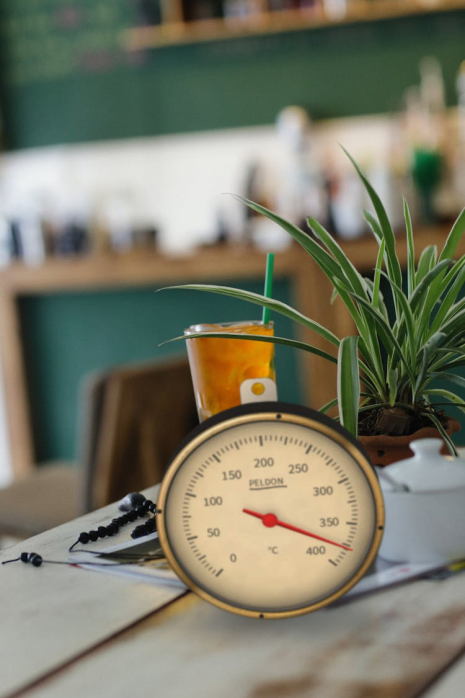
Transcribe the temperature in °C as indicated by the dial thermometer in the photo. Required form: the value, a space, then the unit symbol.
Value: 375 °C
